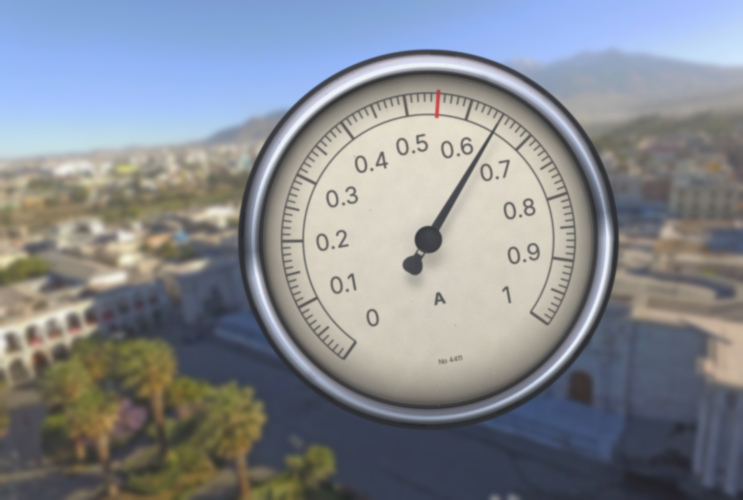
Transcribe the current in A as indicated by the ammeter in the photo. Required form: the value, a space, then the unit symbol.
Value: 0.65 A
